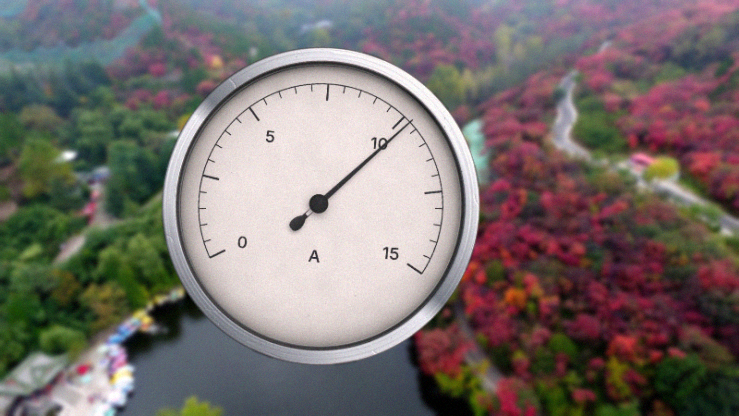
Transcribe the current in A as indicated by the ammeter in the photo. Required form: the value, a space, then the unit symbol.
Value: 10.25 A
